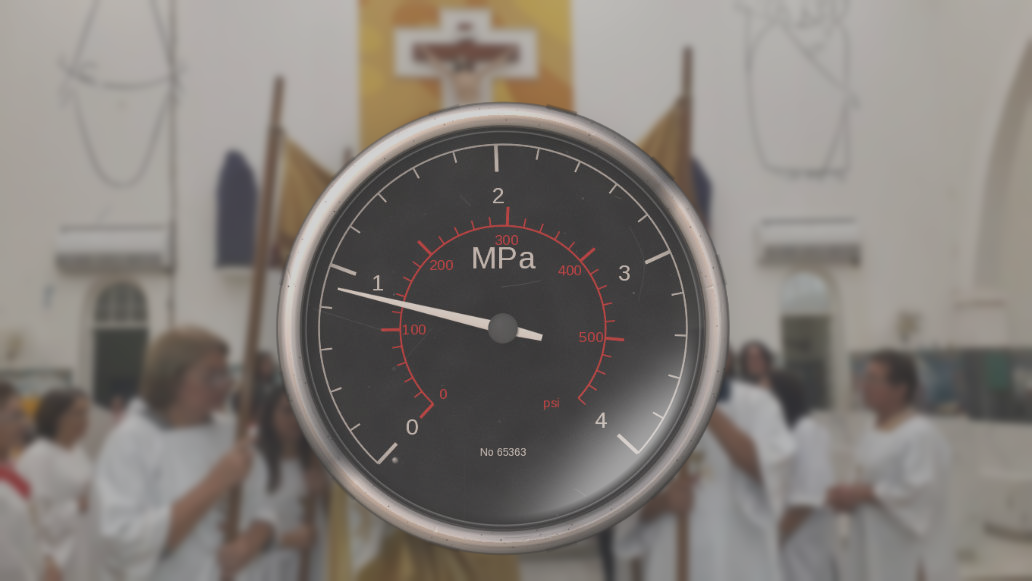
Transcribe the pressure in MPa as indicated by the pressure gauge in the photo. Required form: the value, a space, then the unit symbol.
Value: 0.9 MPa
